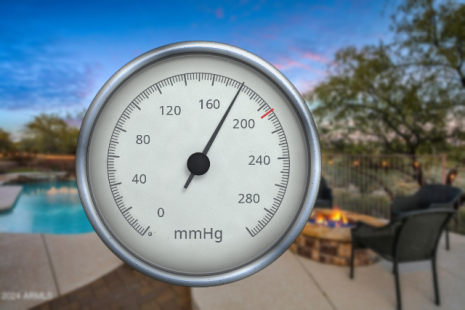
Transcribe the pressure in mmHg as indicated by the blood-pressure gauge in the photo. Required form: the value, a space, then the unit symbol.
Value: 180 mmHg
